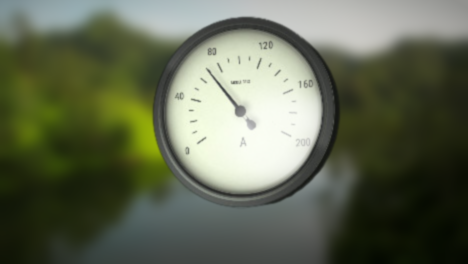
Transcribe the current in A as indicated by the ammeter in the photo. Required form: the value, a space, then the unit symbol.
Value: 70 A
